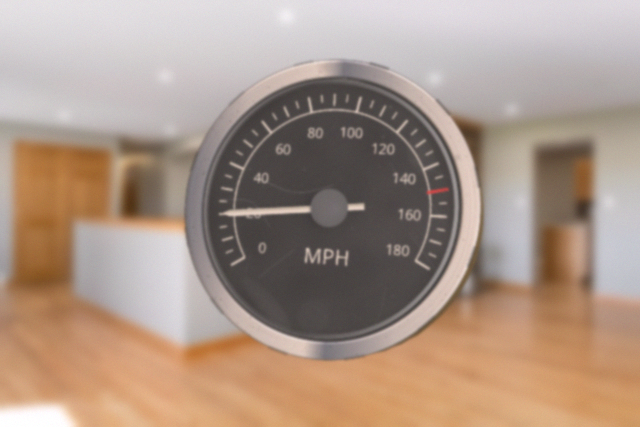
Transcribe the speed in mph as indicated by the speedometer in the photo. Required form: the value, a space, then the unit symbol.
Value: 20 mph
